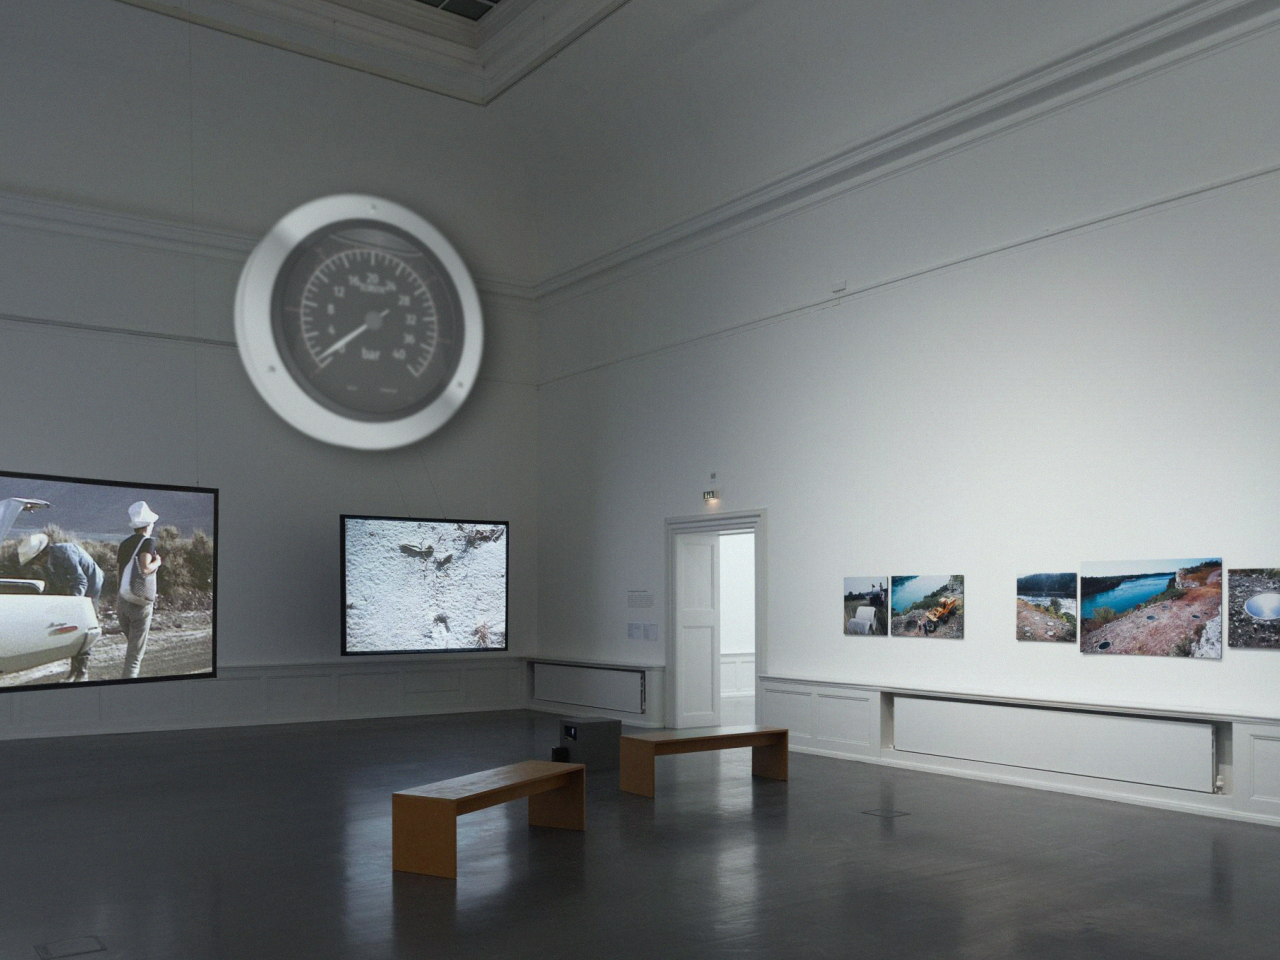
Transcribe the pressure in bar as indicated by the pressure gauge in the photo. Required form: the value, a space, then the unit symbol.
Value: 1 bar
